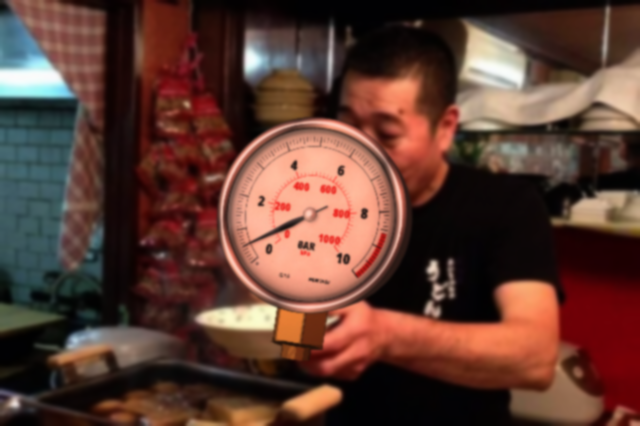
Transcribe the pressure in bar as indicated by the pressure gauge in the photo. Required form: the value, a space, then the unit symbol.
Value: 0.5 bar
